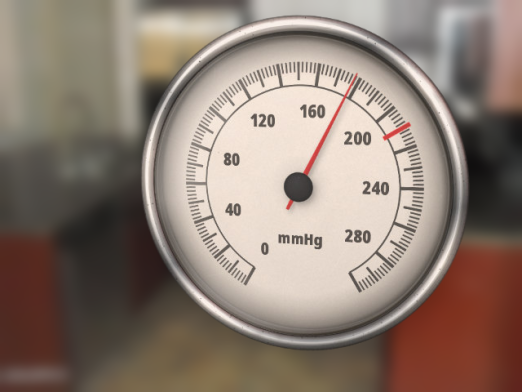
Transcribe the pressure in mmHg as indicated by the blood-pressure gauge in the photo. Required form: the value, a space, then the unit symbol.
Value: 178 mmHg
